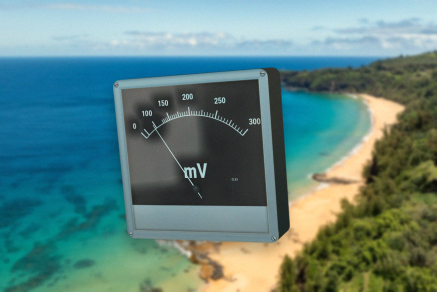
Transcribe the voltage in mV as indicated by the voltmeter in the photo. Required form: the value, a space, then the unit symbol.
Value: 100 mV
